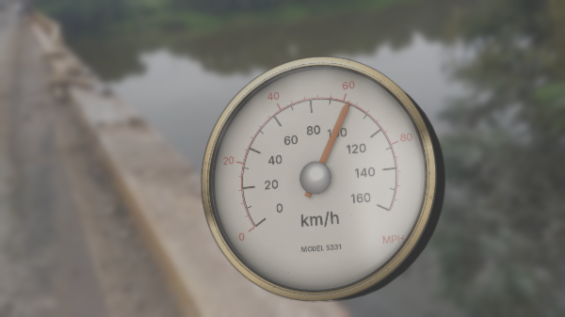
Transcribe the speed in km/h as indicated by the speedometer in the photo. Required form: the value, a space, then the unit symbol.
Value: 100 km/h
